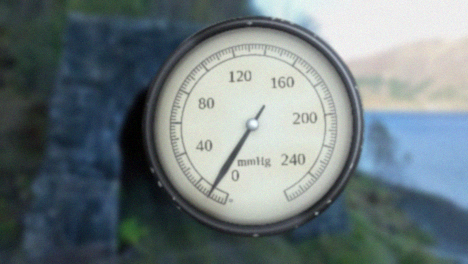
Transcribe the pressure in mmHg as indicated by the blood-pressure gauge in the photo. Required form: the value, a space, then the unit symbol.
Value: 10 mmHg
